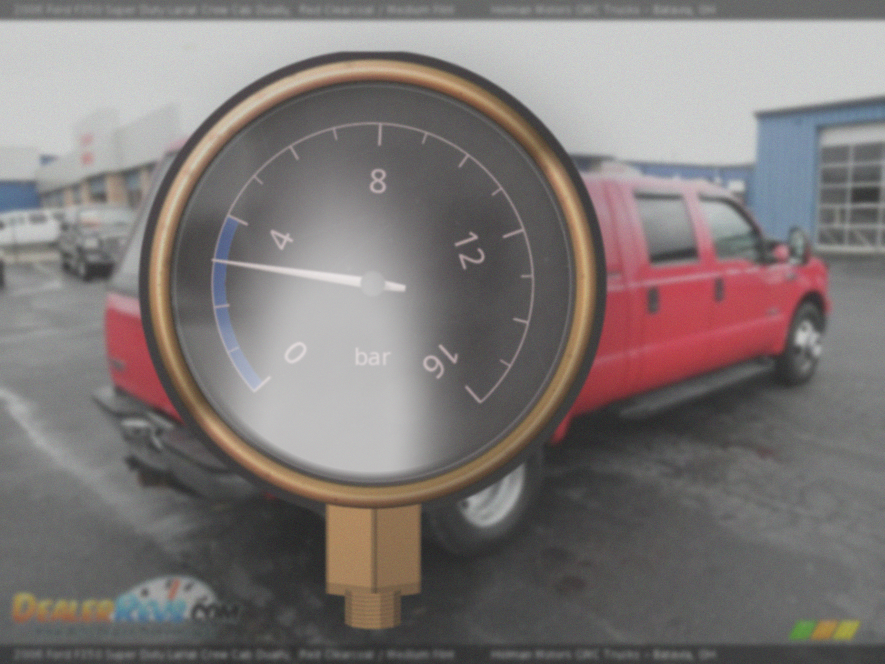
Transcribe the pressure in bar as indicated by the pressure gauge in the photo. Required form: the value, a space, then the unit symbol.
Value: 3 bar
